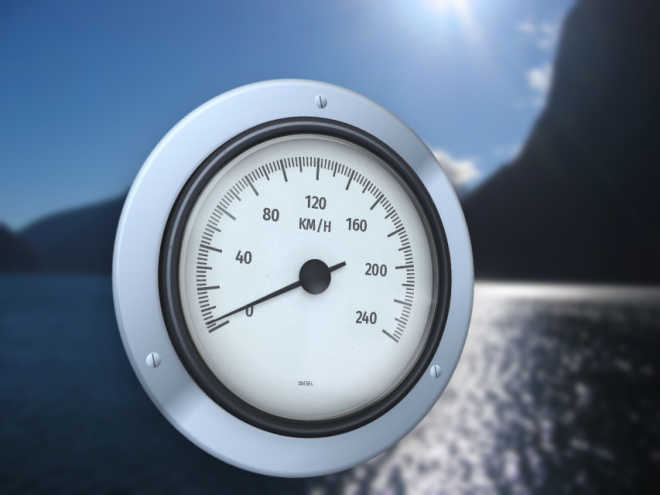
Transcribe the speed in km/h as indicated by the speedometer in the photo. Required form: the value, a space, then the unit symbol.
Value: 4 km/h
